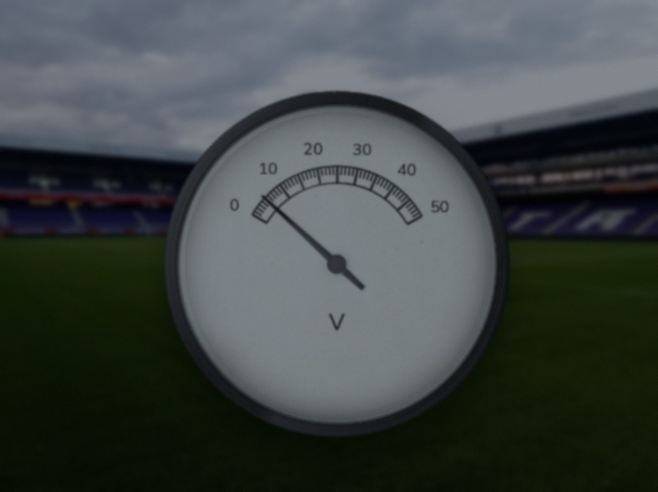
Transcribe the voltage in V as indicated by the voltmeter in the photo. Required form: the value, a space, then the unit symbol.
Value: 5 V
